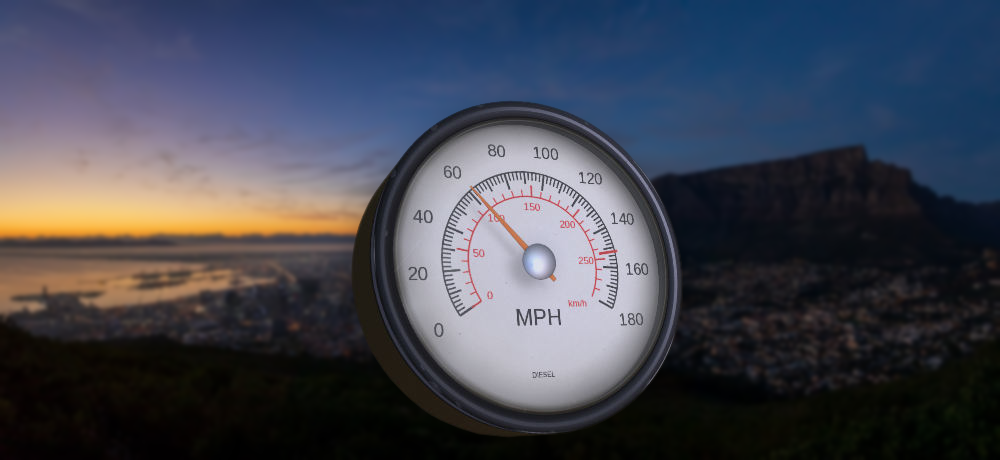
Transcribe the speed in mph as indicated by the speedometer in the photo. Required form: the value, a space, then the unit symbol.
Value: 60 mph
